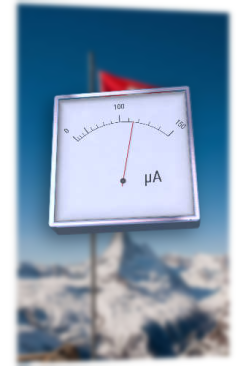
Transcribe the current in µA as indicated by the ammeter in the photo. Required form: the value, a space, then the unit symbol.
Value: 115 µA
